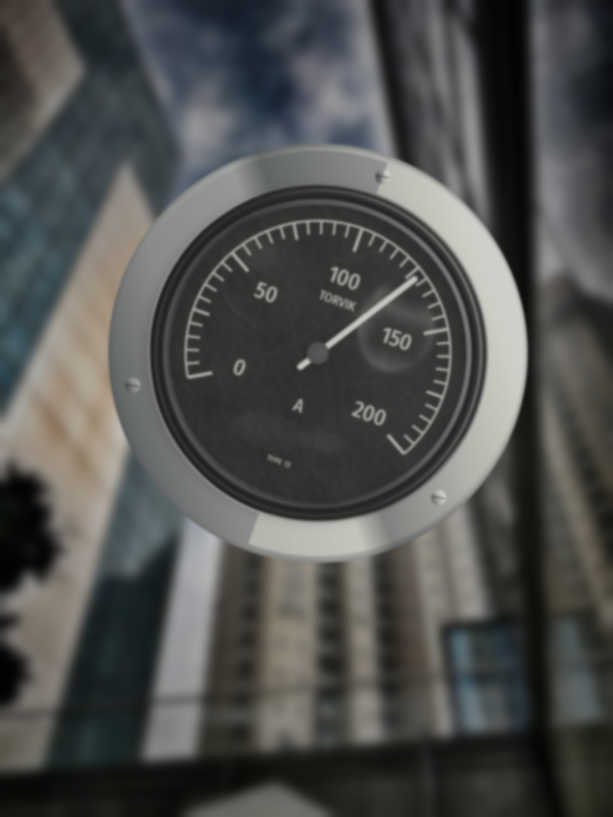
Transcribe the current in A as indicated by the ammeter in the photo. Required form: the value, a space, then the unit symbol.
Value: 127.5 A
